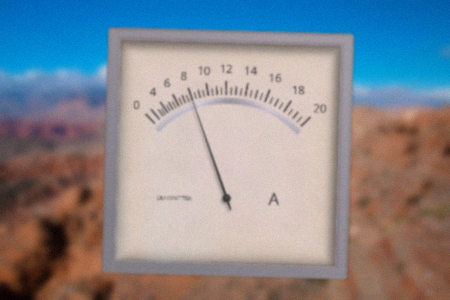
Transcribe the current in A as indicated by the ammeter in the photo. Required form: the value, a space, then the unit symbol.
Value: 8 A
